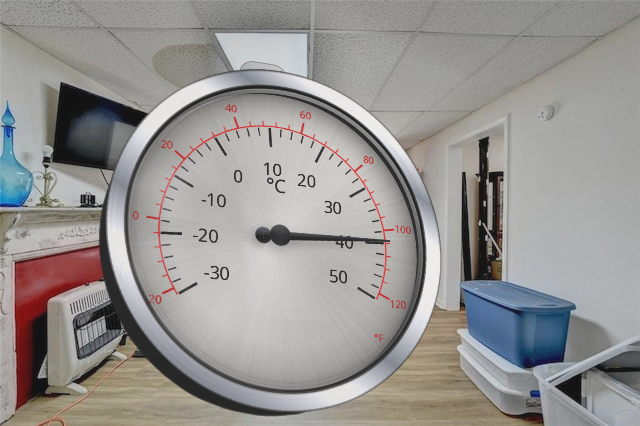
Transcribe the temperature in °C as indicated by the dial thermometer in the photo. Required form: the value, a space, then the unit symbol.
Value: 40 °C
